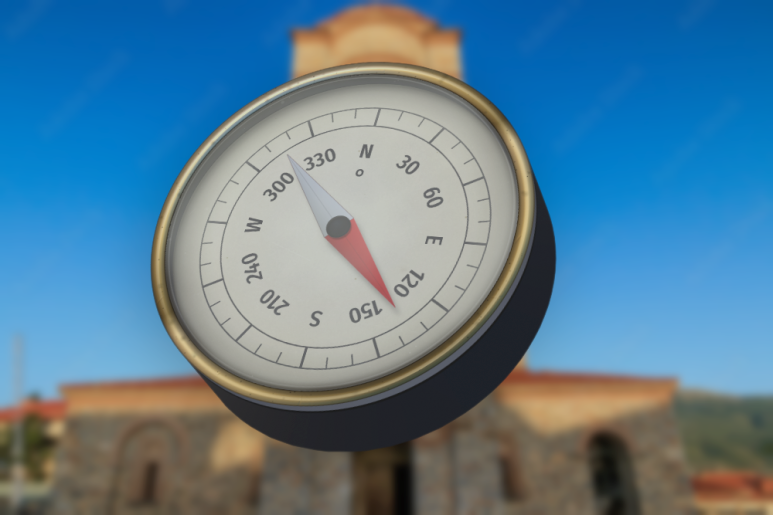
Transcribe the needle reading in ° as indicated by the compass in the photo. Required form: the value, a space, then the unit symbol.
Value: 135 °
